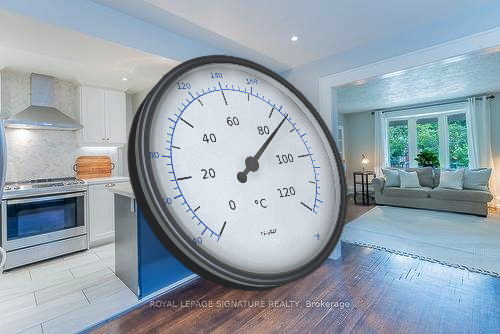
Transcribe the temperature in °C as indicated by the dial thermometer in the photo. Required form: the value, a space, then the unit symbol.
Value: 85 °C
